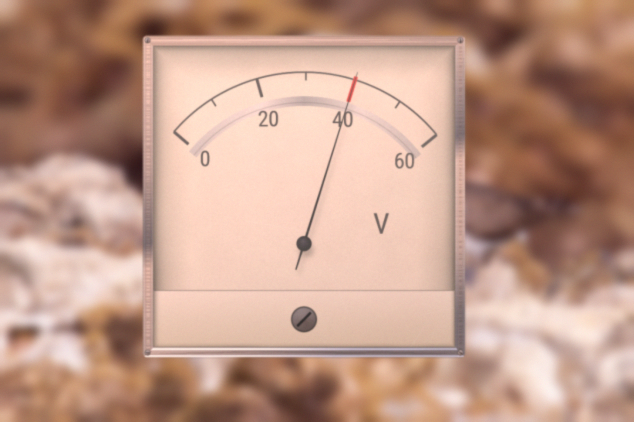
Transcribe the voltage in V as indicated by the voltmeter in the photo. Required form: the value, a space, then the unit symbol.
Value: 40 V
